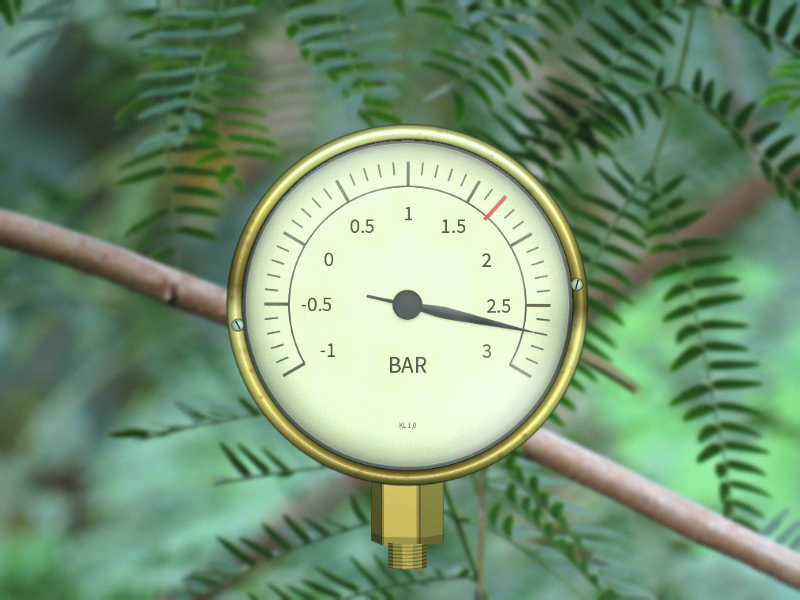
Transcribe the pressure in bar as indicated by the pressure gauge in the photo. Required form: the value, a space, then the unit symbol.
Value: 2.7 bar
